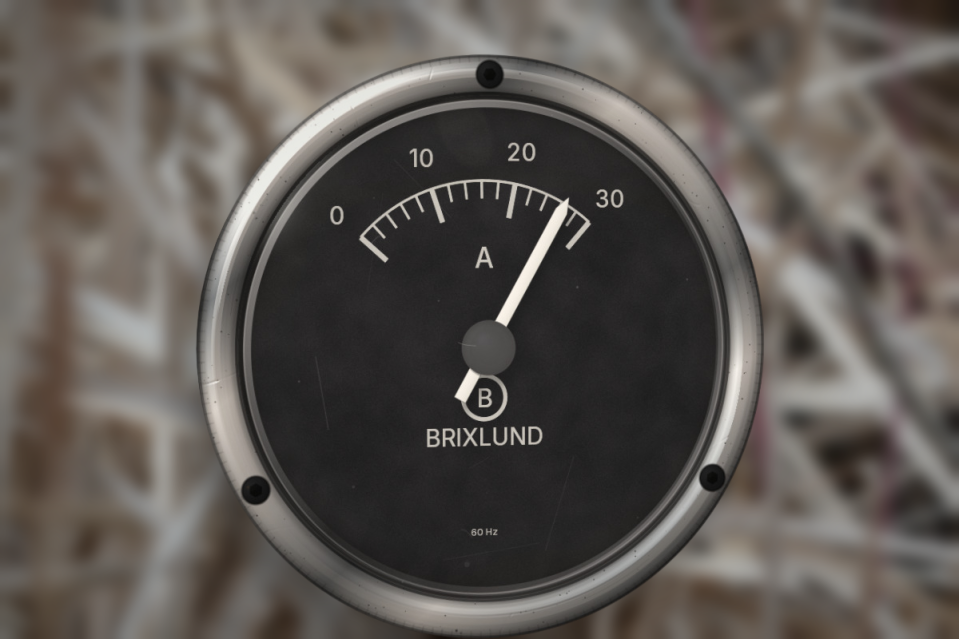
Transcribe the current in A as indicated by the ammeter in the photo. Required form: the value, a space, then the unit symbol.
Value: 26 A
